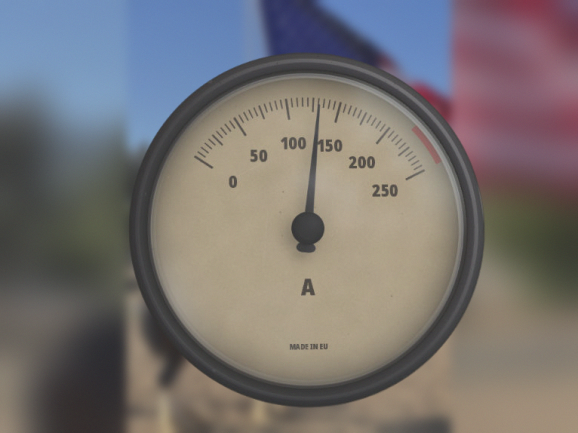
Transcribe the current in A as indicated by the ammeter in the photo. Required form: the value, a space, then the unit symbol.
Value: 130 A
